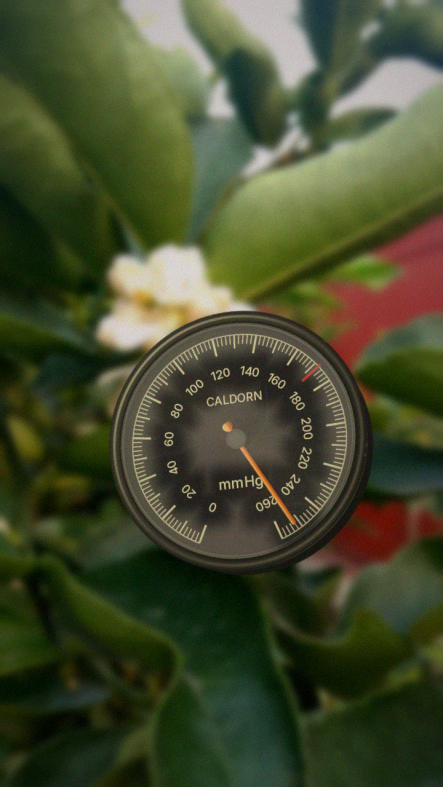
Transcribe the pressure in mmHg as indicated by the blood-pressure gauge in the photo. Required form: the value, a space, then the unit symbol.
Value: 252 mmHg
